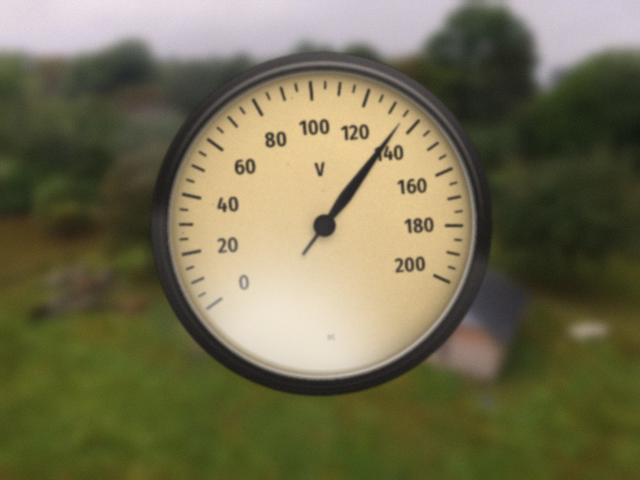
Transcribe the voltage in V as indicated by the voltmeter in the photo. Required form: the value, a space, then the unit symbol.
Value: 135 V
